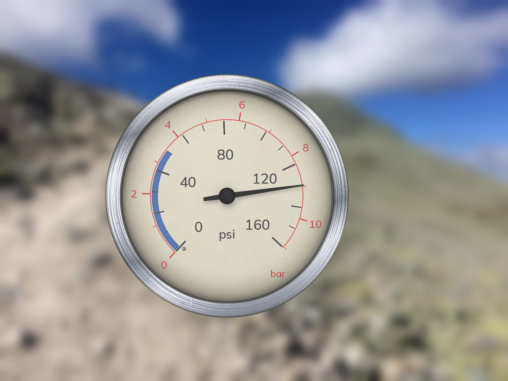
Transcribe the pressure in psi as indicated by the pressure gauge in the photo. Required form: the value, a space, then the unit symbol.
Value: 130 psi
